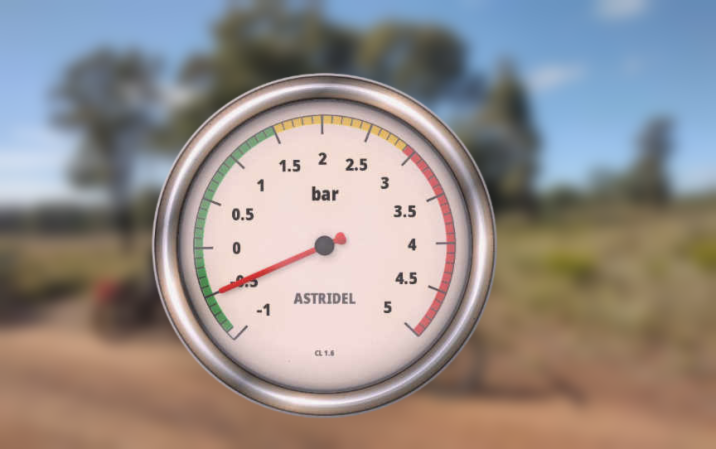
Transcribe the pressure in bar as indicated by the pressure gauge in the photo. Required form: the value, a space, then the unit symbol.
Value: -0.5 bar
